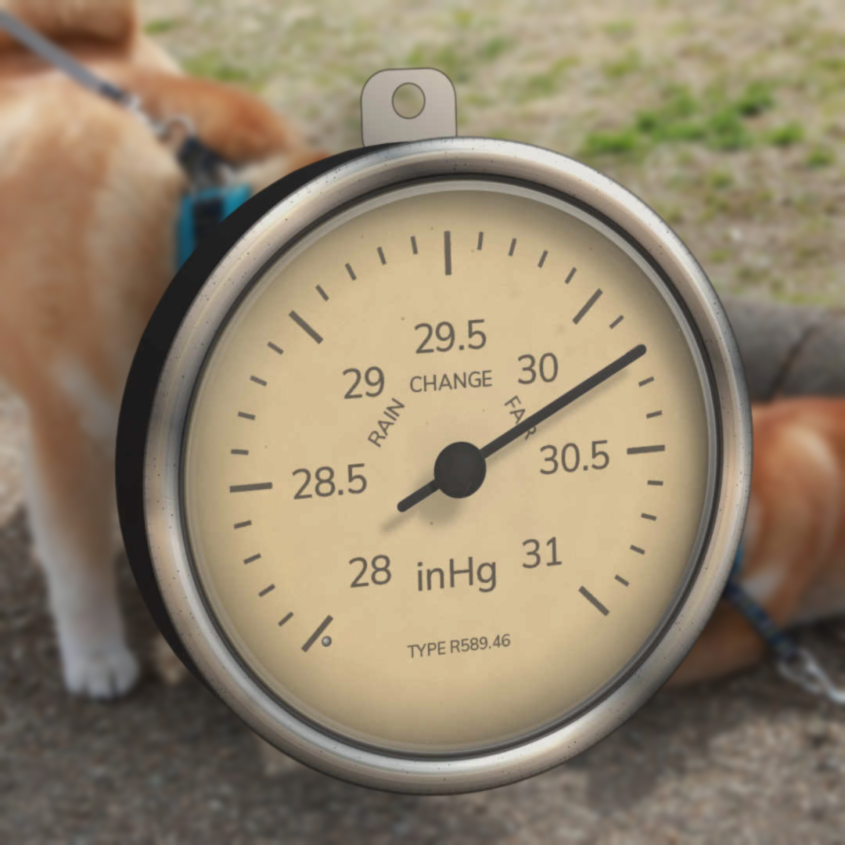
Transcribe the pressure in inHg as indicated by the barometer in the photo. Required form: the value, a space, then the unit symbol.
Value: 30.2 inHg
